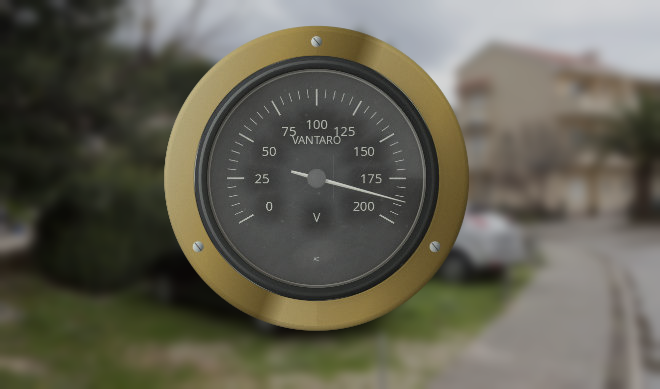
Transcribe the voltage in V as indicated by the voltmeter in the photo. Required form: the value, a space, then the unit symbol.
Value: 187.5 V
